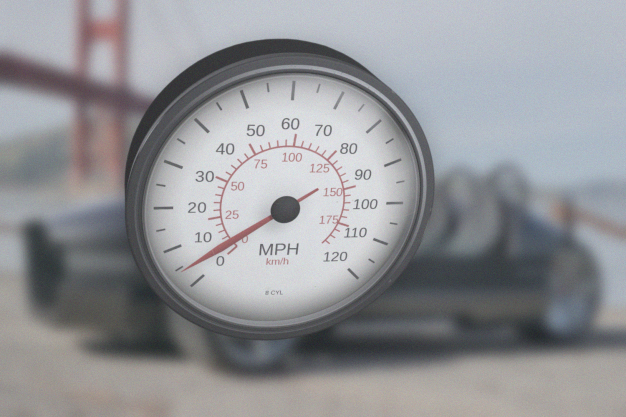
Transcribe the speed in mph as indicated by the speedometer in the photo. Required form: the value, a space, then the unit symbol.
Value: 5 mph
